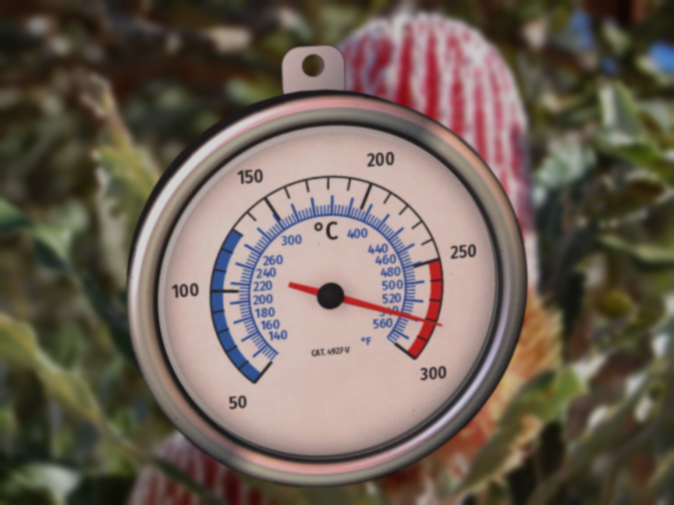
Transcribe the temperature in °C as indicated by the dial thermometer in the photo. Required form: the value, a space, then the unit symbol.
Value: 280 °C
